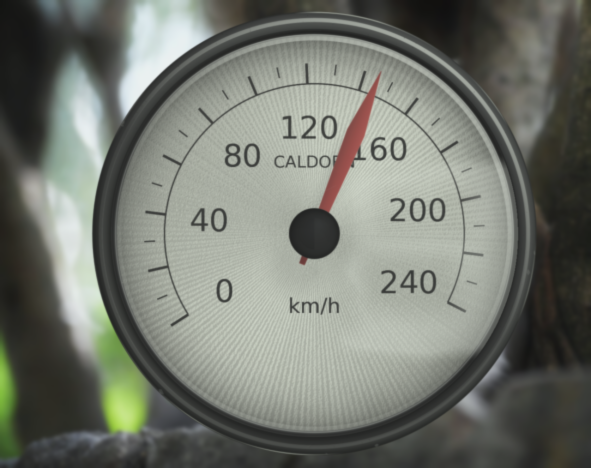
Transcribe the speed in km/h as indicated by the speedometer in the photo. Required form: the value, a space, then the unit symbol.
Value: 145 km/h
